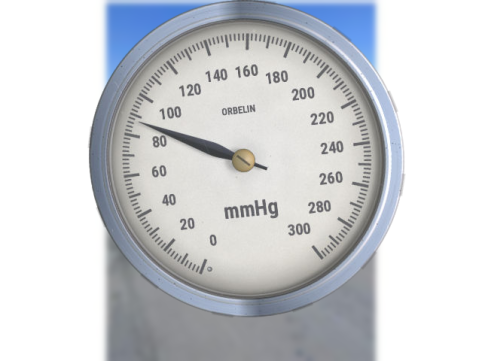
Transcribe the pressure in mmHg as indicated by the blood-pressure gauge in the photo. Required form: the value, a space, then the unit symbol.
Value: 88 mmHg
